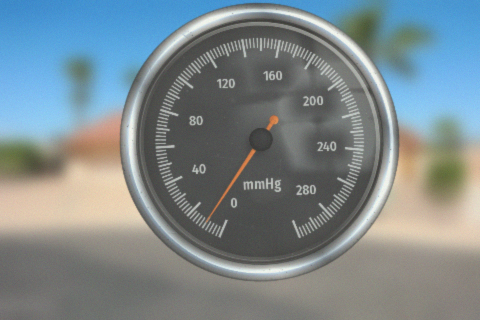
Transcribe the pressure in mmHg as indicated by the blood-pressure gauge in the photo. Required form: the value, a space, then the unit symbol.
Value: 10 mmHg
